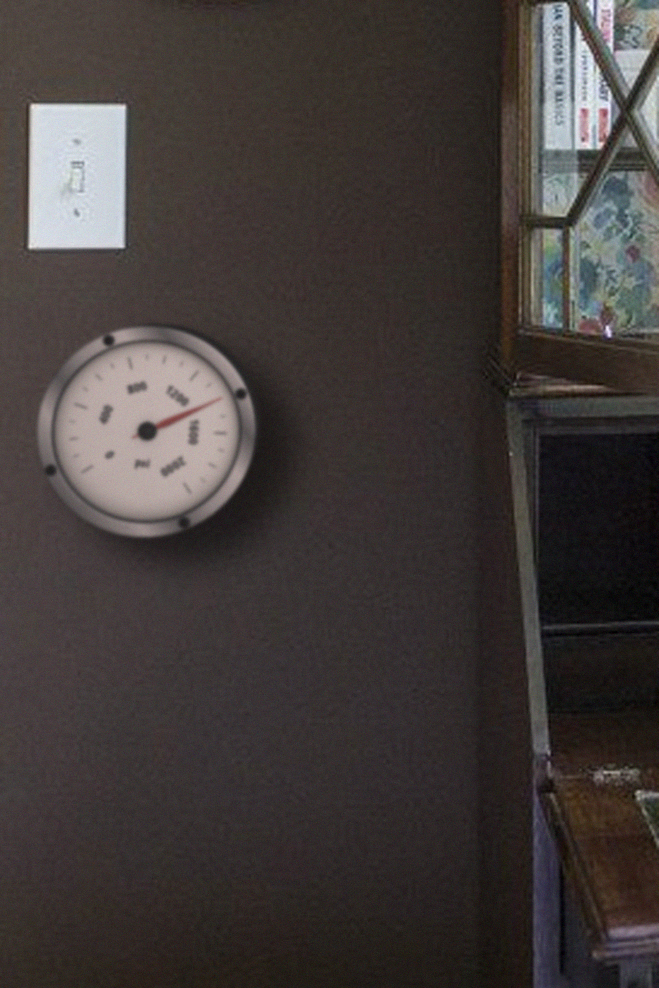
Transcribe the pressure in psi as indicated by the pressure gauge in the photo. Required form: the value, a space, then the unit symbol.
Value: 1400 psi
